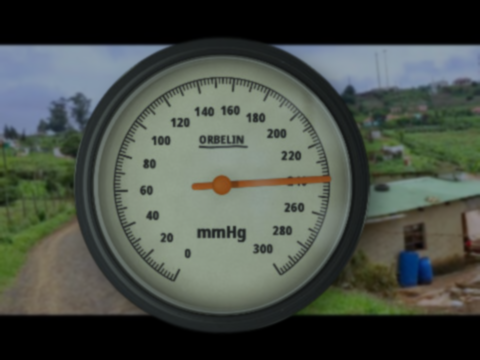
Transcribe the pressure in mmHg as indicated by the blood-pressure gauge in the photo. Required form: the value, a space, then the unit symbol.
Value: 240 mmHg
